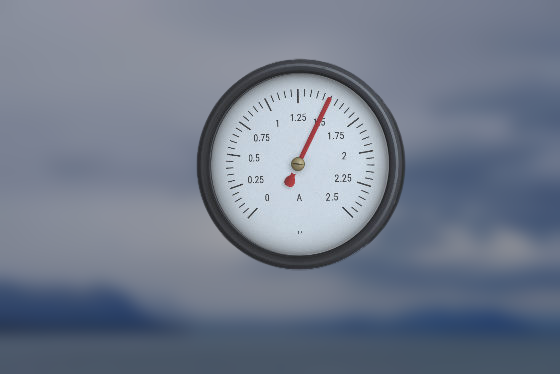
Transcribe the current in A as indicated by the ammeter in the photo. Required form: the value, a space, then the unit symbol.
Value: 1.5 A
